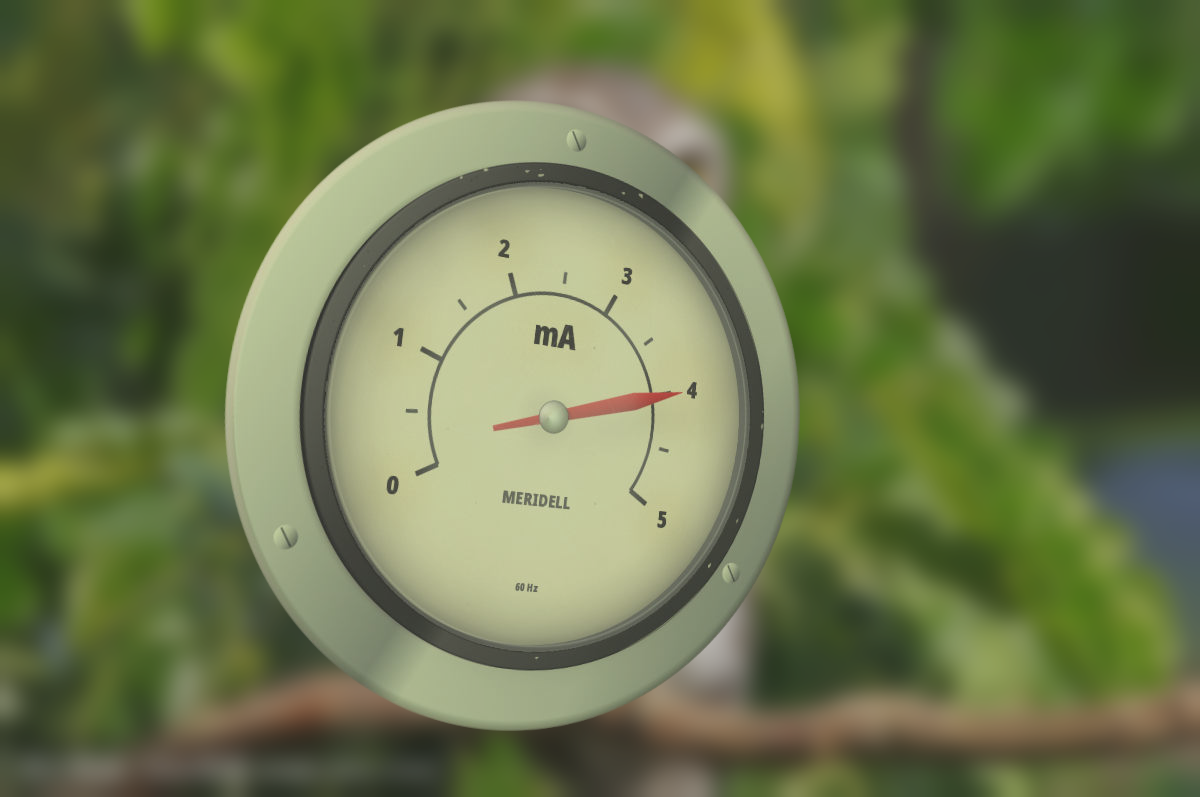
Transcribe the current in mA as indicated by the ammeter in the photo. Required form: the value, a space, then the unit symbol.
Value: 4 mA
